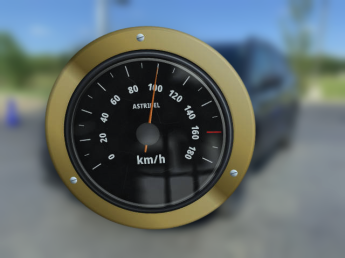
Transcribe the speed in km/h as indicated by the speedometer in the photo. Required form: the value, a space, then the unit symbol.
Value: 100 km/h
